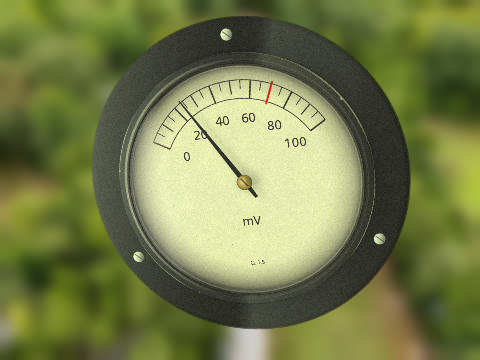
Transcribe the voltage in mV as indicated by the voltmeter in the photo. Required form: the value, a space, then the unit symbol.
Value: 25 mV
